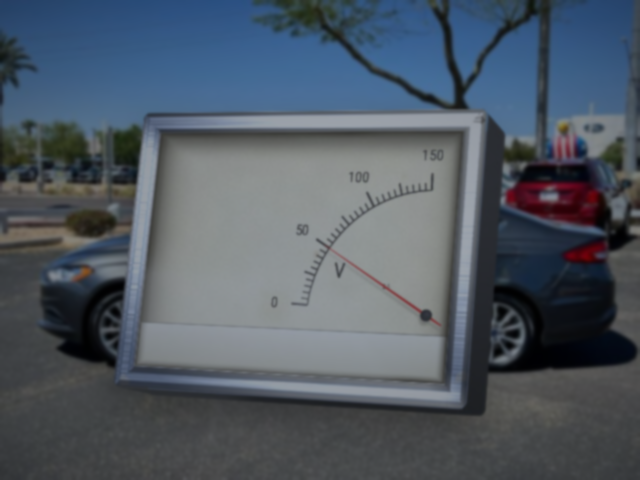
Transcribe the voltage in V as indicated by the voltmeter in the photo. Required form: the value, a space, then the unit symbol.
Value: 50 V
